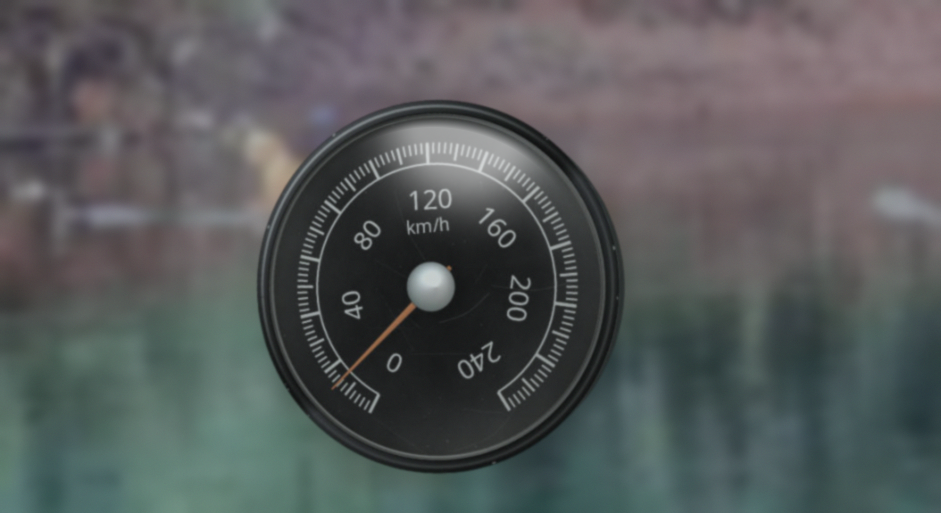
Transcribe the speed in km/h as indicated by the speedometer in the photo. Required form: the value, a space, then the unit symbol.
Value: 14 km/h
